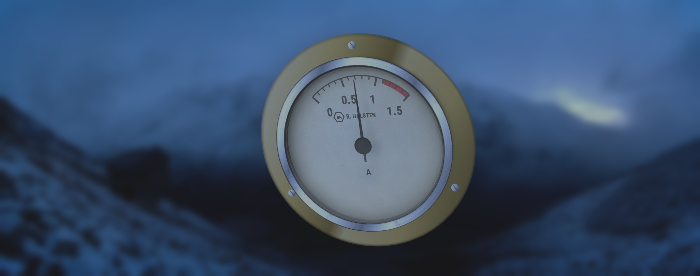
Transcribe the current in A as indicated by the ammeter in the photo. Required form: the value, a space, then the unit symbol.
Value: 0.7 A
